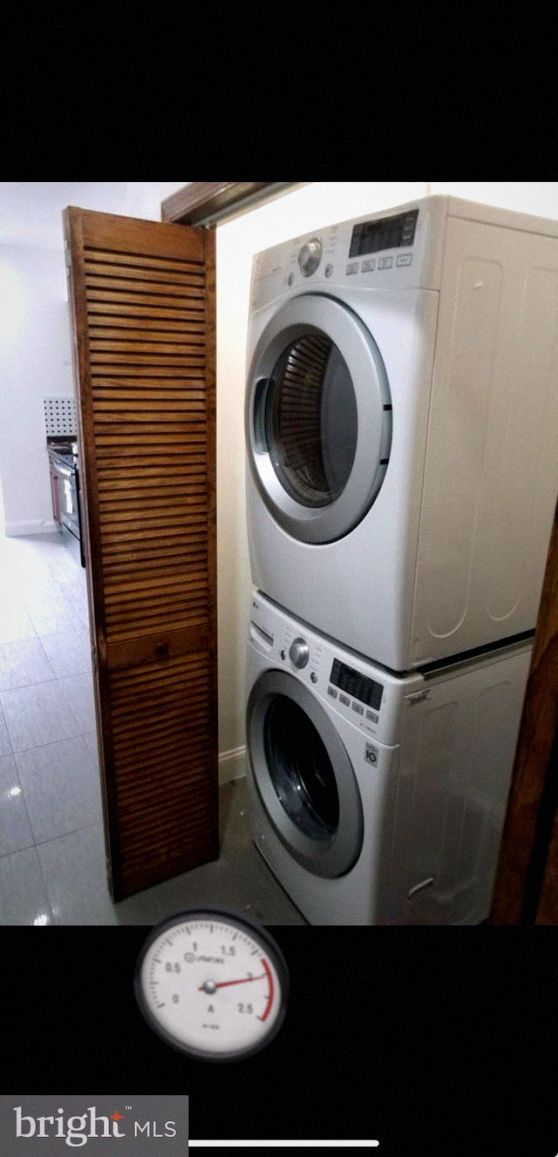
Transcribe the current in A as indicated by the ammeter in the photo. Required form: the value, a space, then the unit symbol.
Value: 2 A
